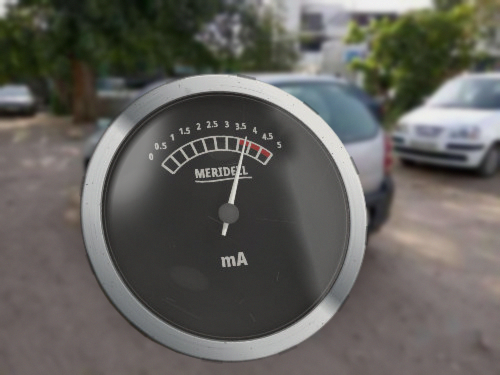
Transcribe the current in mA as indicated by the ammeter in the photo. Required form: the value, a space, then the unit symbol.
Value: 3.75 mA
